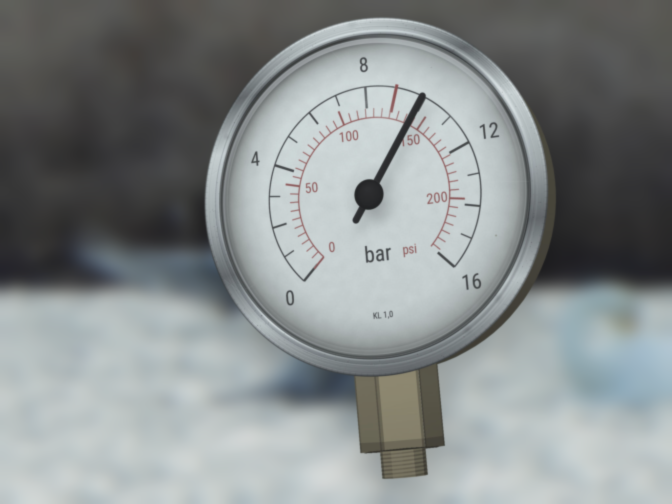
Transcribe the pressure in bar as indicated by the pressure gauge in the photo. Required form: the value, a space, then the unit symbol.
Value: 10 bar
